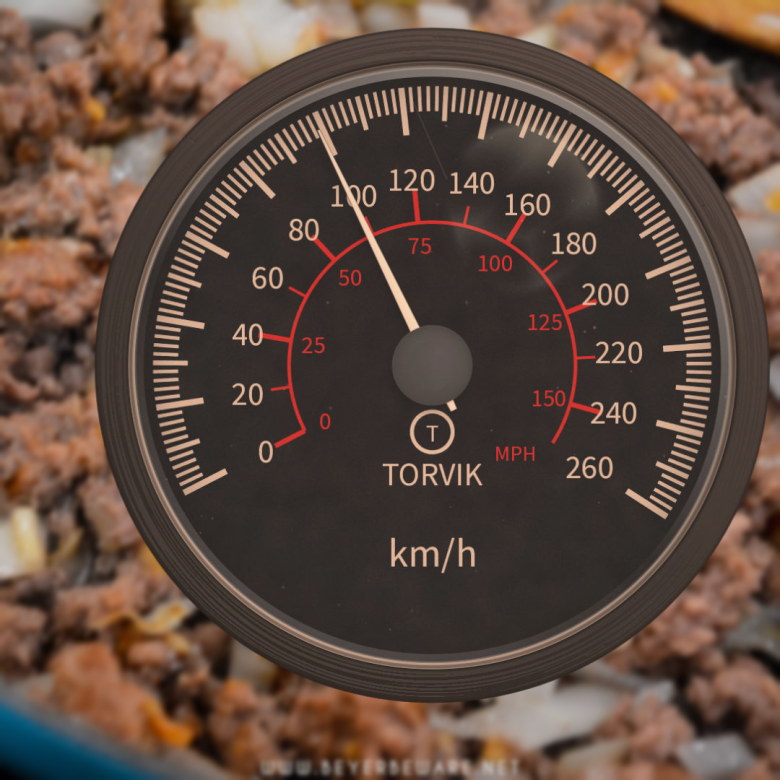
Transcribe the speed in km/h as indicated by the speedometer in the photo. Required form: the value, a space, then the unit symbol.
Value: 99 km/h
